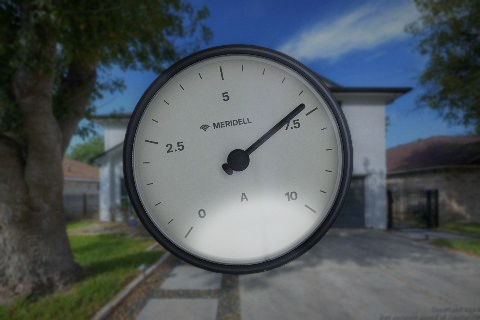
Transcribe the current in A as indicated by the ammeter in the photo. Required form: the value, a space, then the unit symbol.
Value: 7.25 A
